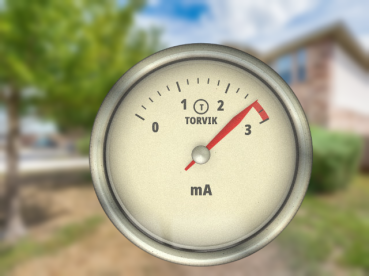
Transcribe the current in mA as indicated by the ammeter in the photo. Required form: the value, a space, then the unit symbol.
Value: 2.6 mA
